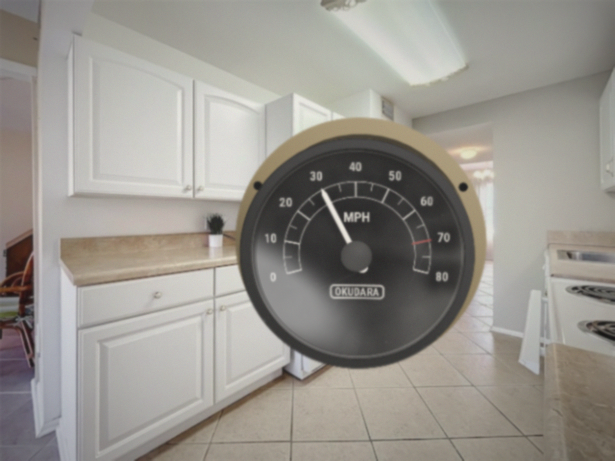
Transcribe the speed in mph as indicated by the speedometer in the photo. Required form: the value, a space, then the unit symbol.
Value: 30 mph
